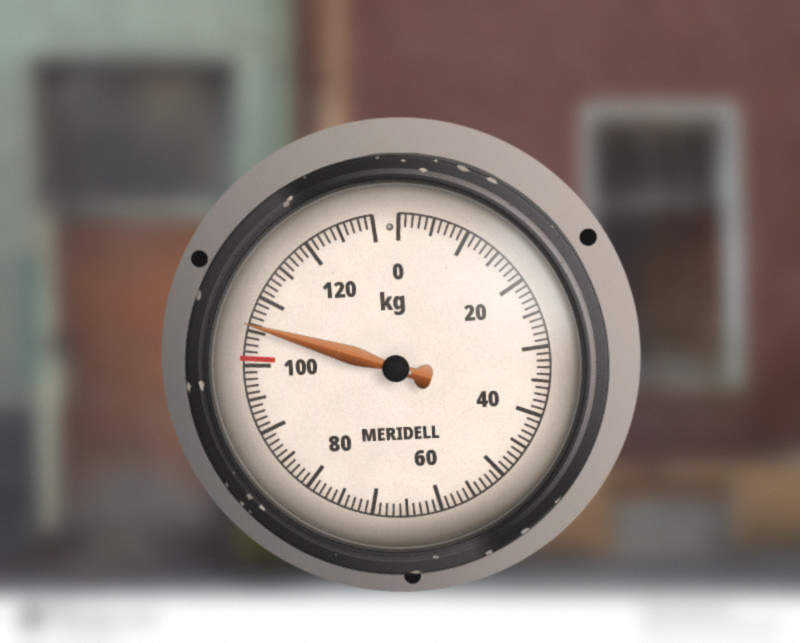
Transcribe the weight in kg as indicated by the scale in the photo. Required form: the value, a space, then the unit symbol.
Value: 106 kg
